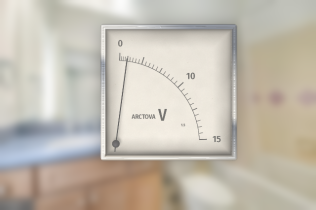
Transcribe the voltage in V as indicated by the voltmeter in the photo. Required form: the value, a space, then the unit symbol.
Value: 2.5 V
